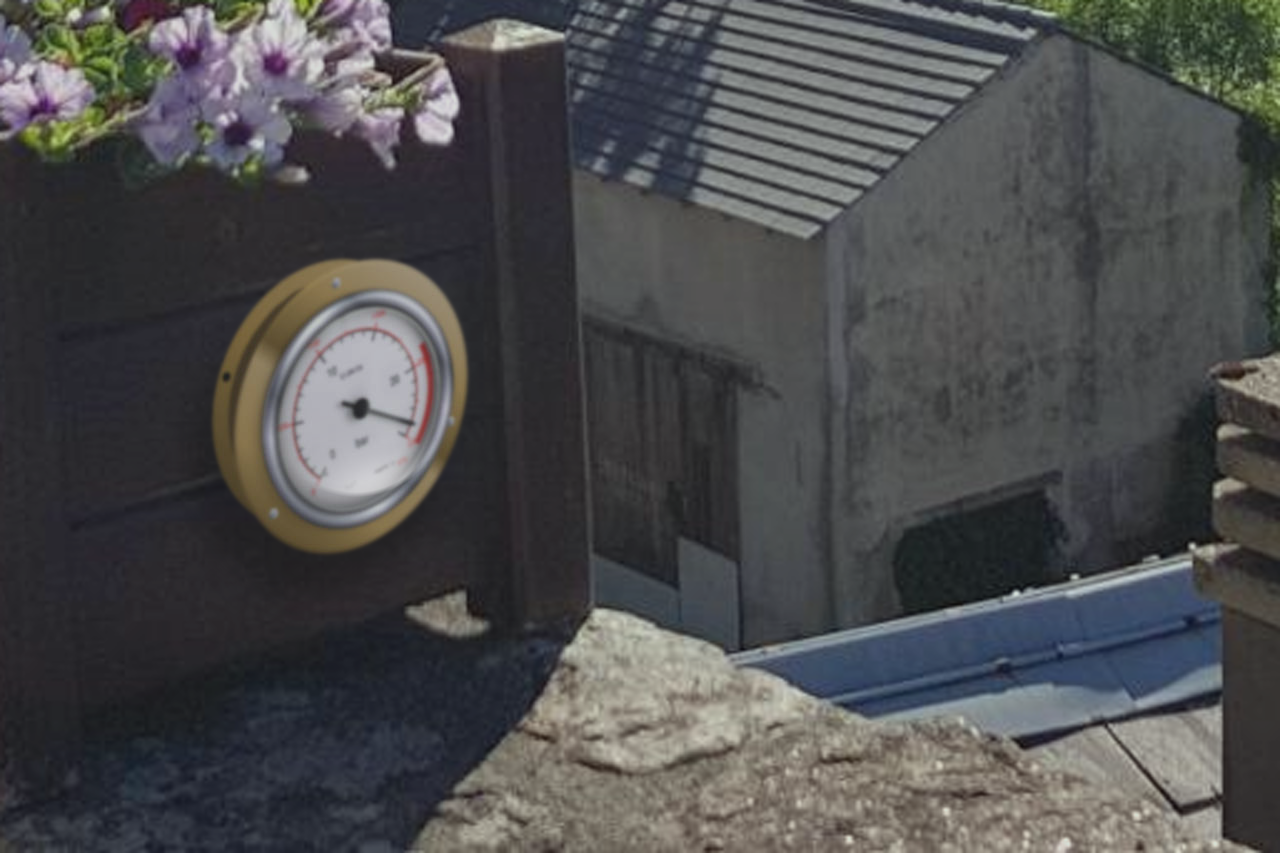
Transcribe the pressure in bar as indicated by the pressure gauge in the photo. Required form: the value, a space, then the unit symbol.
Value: 24 bar
